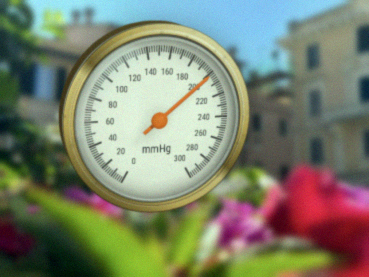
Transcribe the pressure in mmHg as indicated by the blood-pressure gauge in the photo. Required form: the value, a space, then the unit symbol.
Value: 200 mmHg
